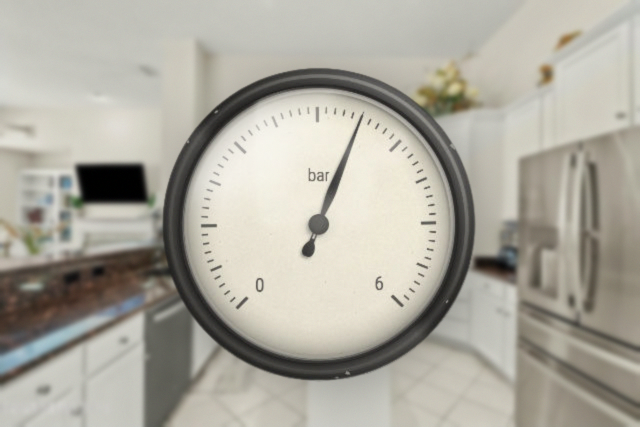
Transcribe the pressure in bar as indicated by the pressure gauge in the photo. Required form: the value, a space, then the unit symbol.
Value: 3.5 bar
